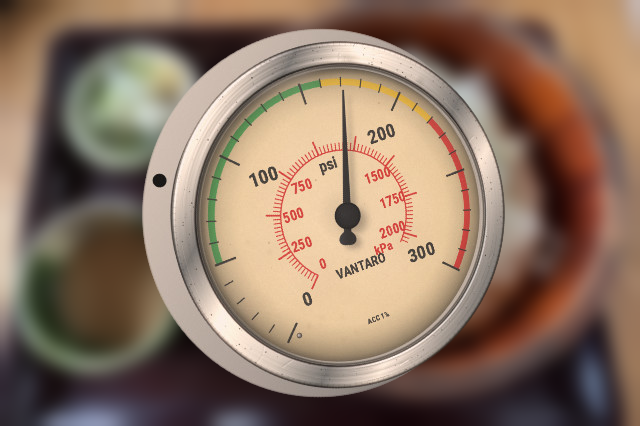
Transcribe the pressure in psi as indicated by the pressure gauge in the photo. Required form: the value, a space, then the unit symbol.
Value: 170 psi
